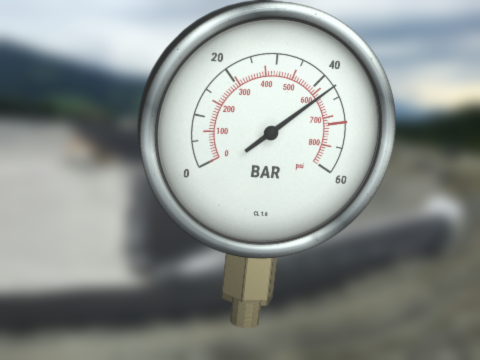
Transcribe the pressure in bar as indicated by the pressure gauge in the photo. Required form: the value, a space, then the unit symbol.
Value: 42.5 bar
